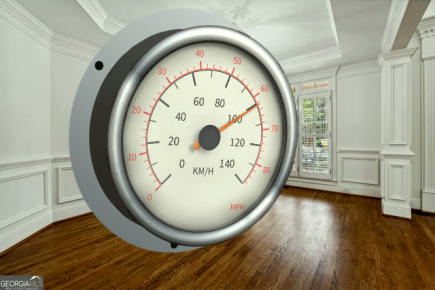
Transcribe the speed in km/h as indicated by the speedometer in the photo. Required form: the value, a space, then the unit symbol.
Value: 100 km/h
